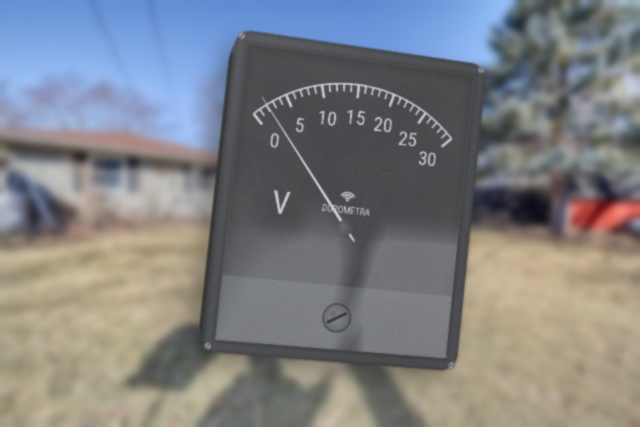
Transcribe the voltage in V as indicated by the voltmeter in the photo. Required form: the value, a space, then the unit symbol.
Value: 2 V
